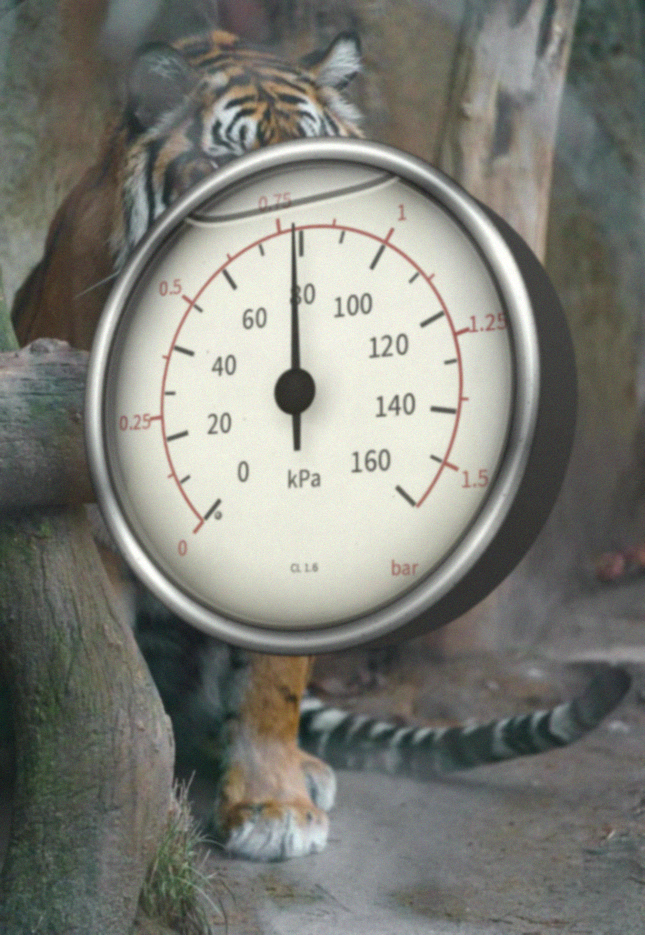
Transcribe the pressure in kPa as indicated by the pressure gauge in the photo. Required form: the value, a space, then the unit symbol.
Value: 80 kPa
